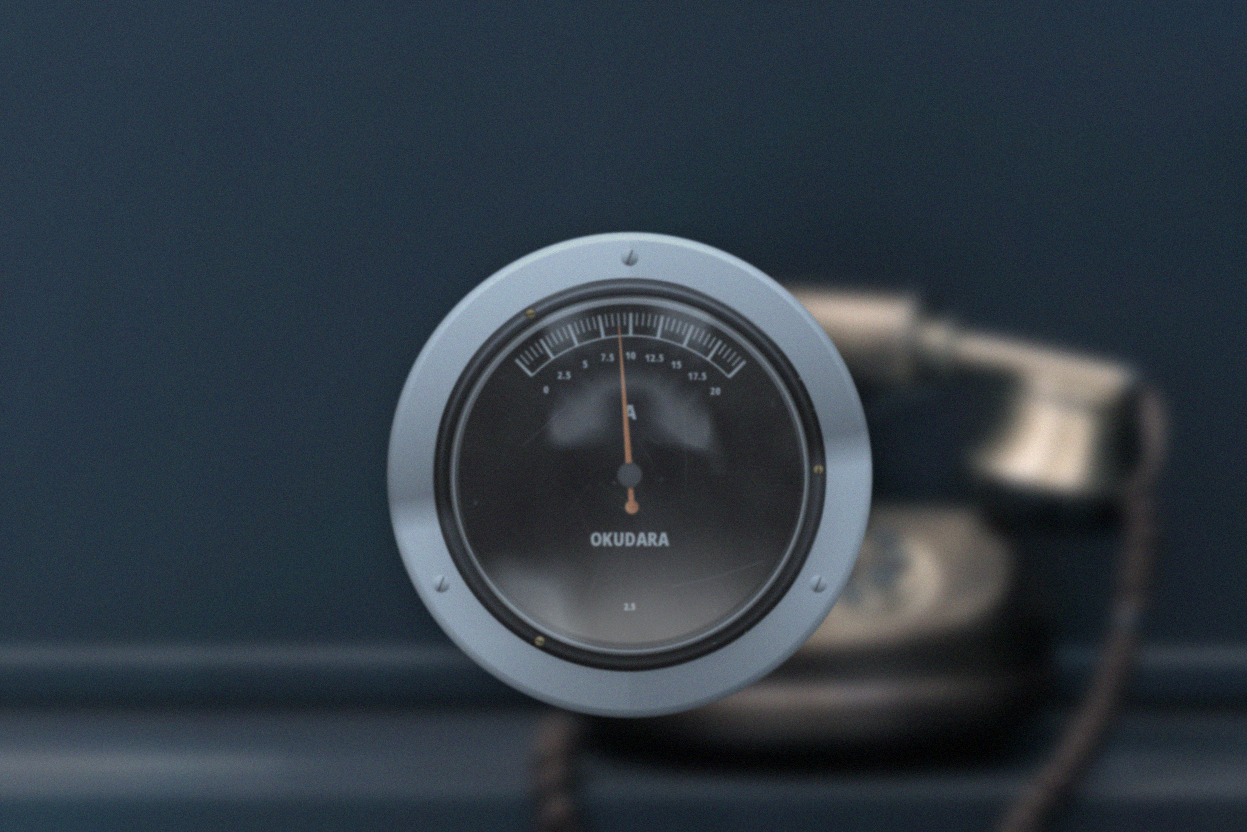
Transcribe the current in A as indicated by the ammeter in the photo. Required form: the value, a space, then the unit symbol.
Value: 9 A
